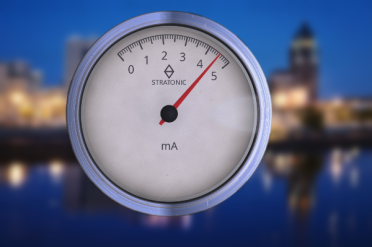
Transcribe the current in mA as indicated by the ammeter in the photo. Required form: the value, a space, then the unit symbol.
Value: 4.5 mA
